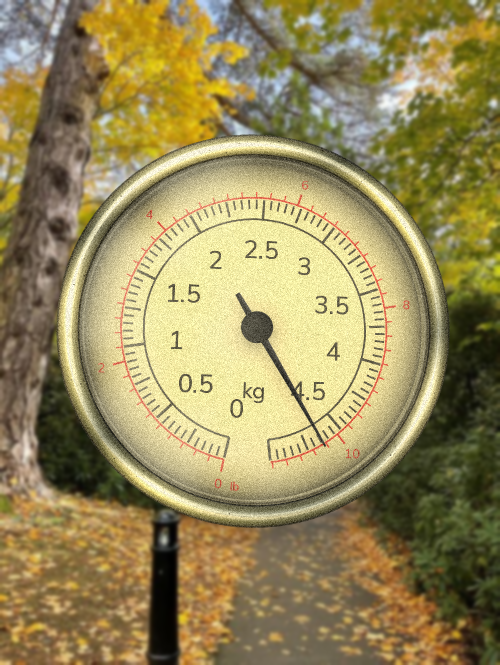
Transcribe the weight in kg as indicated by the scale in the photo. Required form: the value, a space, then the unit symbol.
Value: 4.65 kg
